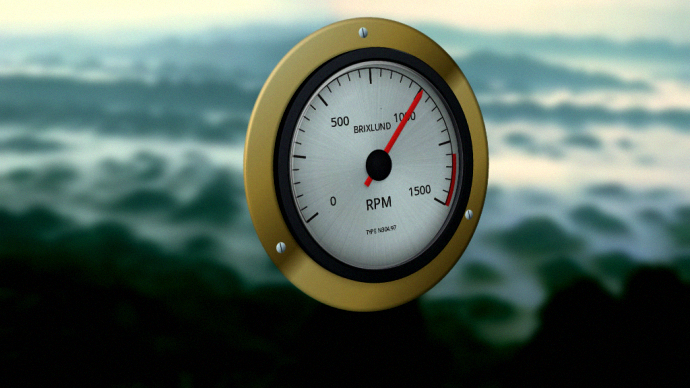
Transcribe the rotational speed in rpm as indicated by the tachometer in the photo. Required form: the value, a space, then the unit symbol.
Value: 1000 rpm
